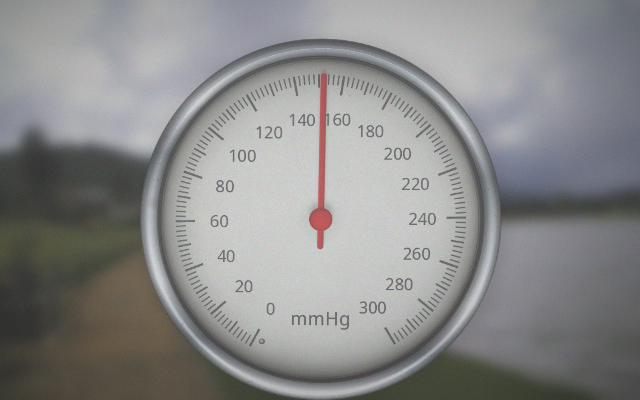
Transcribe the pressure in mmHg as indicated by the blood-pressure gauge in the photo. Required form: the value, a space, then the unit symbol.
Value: 152 mmHg
